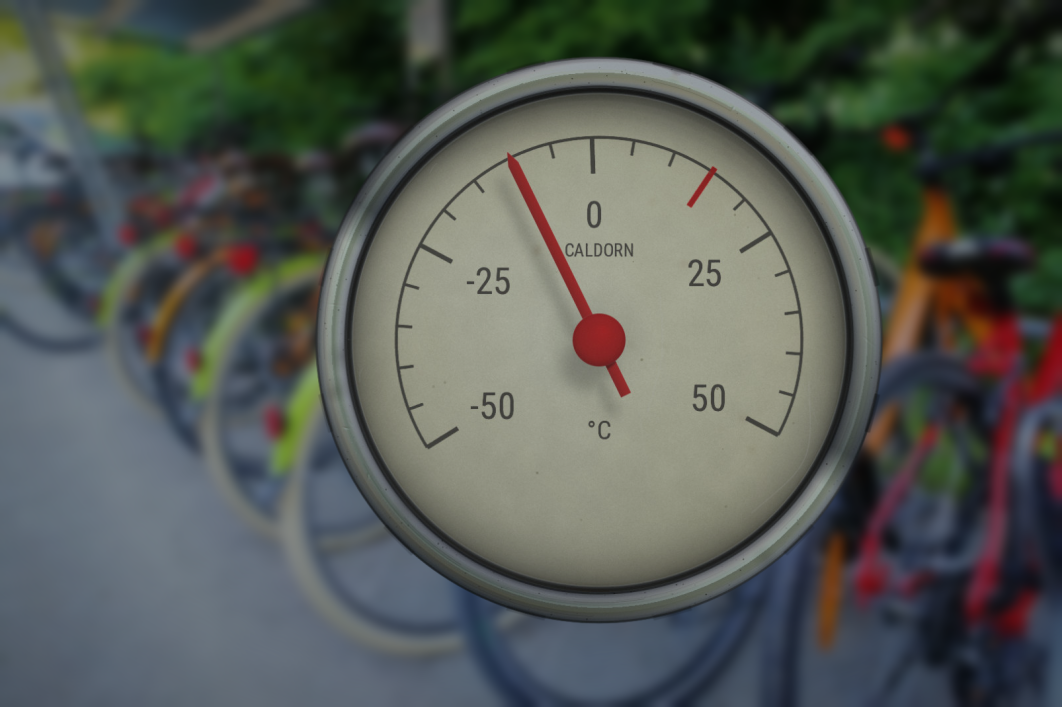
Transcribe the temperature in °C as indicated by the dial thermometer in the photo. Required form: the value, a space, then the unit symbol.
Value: -10 °C
